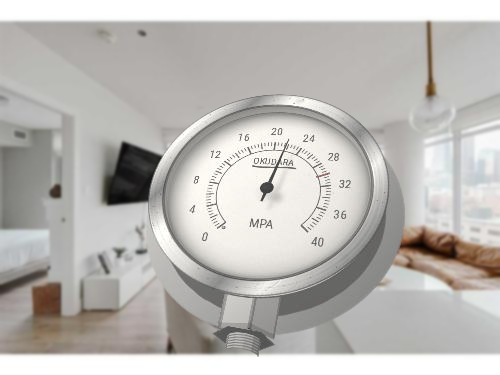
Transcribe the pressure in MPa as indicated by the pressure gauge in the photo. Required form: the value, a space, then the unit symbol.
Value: 22 MPa
